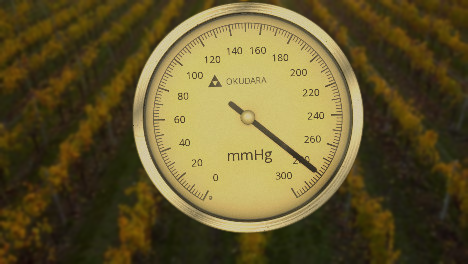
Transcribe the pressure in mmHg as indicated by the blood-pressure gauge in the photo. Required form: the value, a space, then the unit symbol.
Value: 280 mmHg
